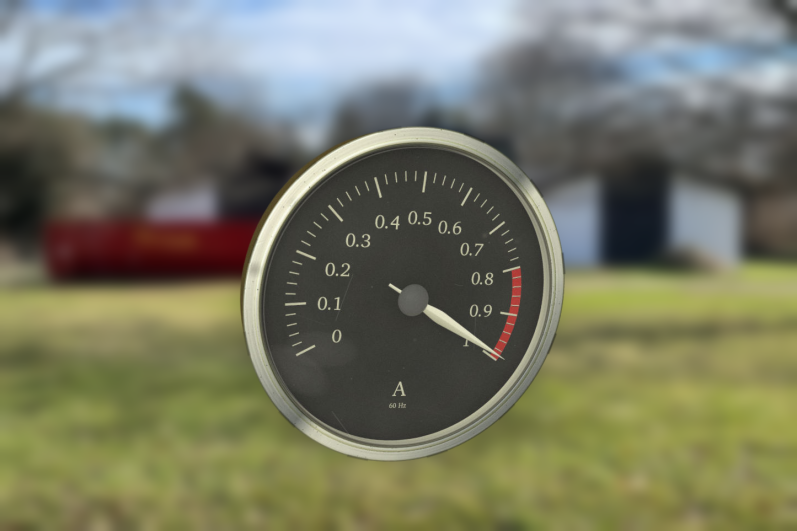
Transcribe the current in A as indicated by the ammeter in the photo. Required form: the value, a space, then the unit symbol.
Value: 0.99 A
